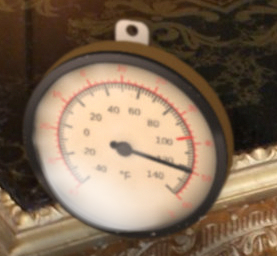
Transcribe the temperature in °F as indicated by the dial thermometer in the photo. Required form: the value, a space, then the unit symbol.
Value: 120 °F
